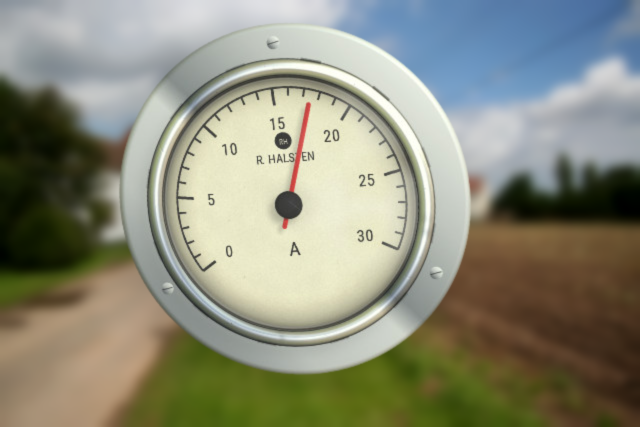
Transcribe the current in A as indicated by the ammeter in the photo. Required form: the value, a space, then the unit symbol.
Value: 17.5 A
